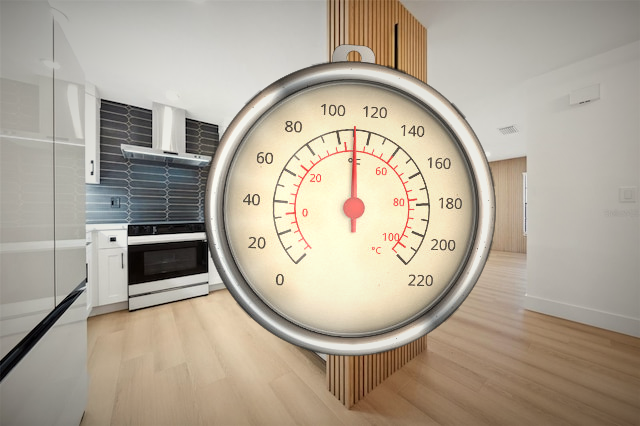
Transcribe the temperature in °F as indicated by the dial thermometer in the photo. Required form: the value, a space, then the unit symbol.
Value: 110 °F
